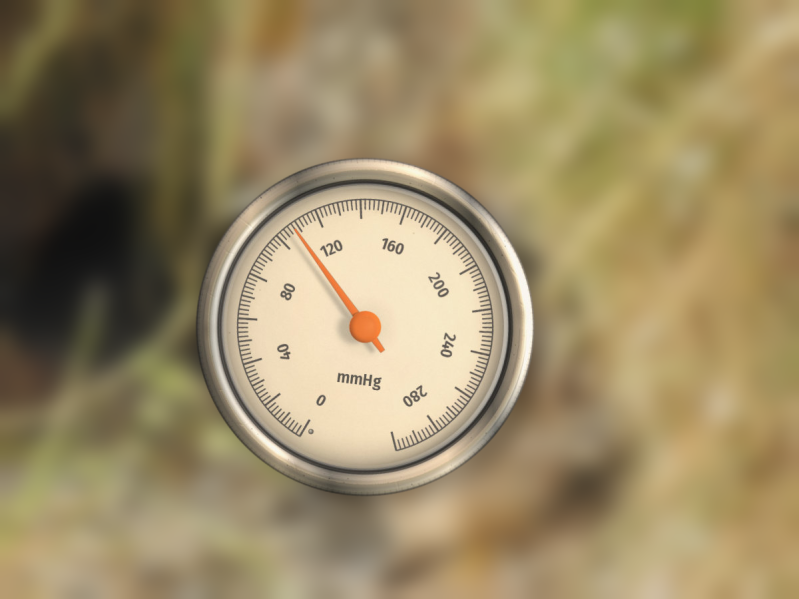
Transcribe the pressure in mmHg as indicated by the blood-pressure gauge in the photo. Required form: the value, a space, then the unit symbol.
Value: 108 mmHg
